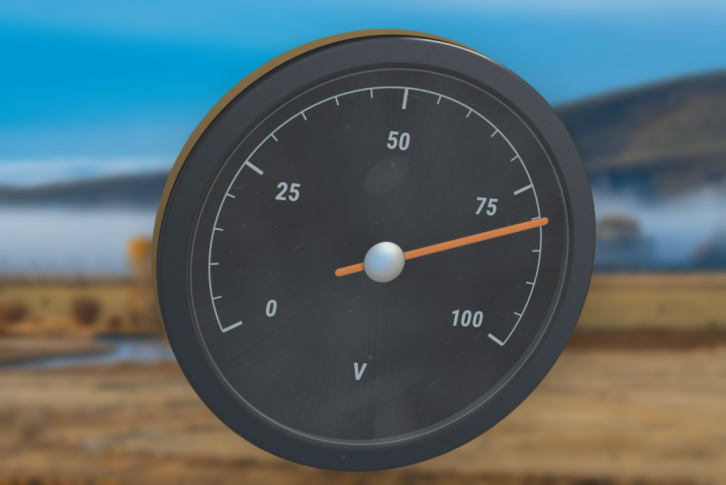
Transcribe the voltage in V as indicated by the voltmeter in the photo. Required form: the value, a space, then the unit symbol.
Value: 80 V
